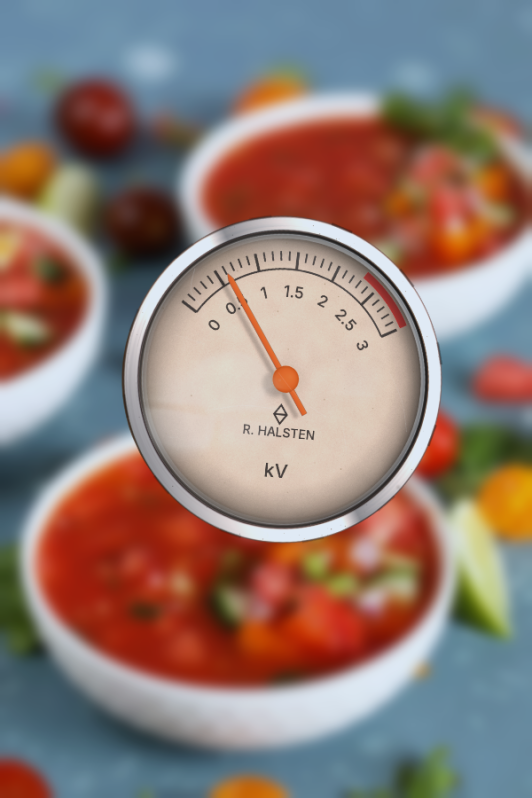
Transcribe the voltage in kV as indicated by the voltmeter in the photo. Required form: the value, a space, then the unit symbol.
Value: 0.6 kV
